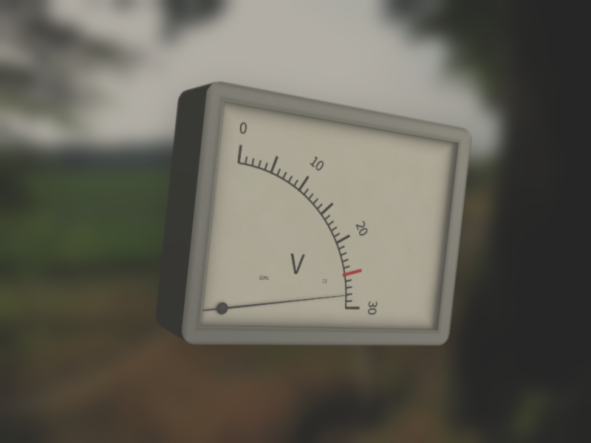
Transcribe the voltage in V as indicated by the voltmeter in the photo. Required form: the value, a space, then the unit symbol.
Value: 28 V
